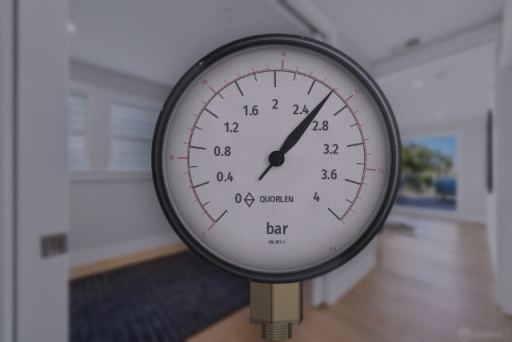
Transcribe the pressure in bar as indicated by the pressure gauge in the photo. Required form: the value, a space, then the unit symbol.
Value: 2.6 bar
